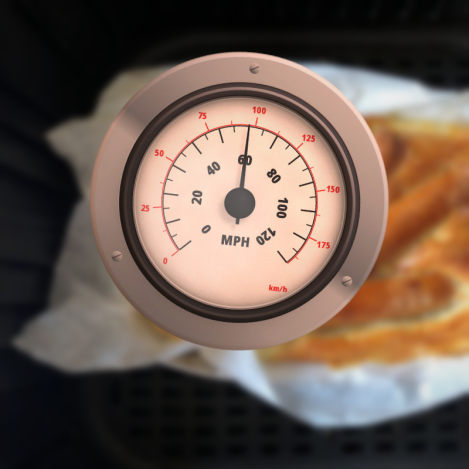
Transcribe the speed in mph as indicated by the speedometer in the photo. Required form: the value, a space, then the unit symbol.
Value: 60 mph
